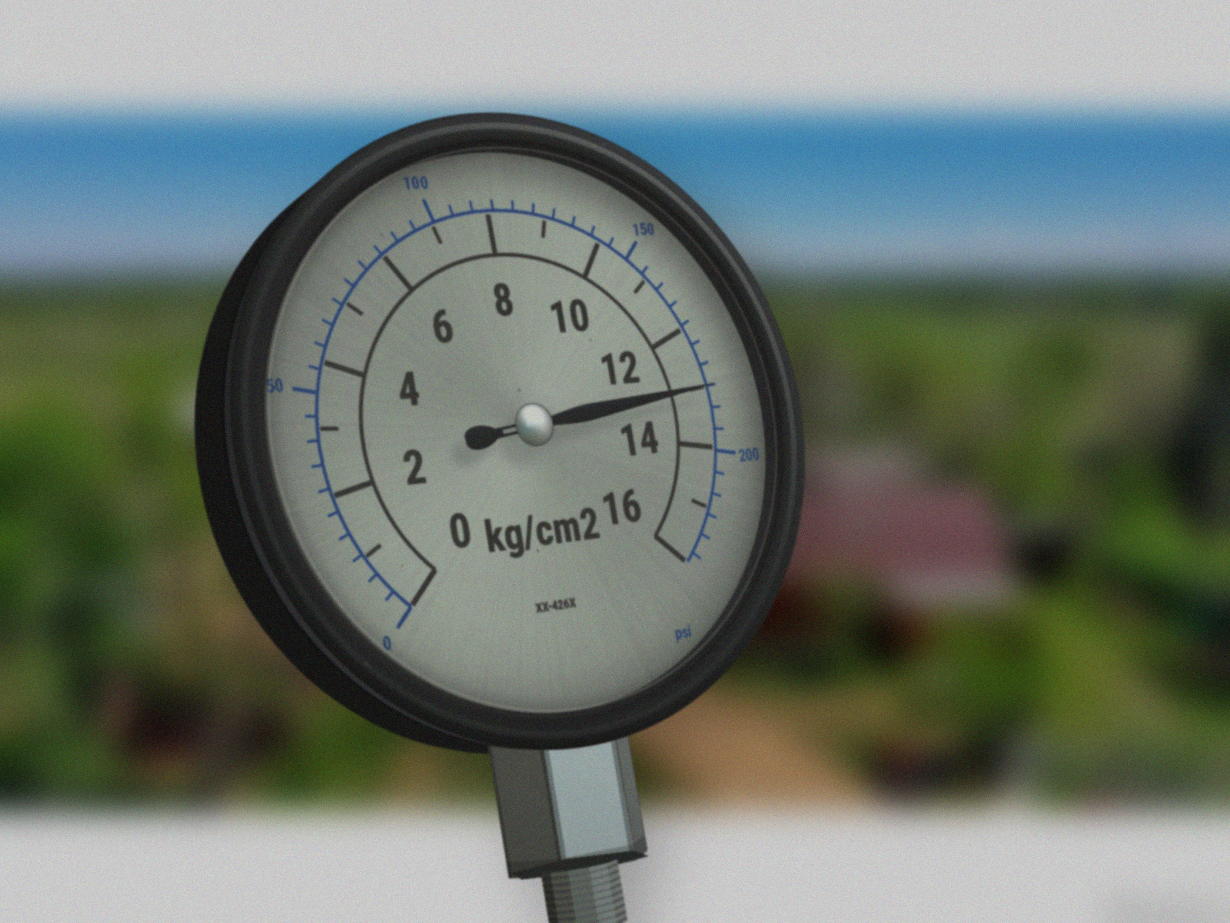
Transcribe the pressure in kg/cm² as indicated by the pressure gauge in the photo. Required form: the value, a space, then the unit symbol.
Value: 13 kg/cm²
